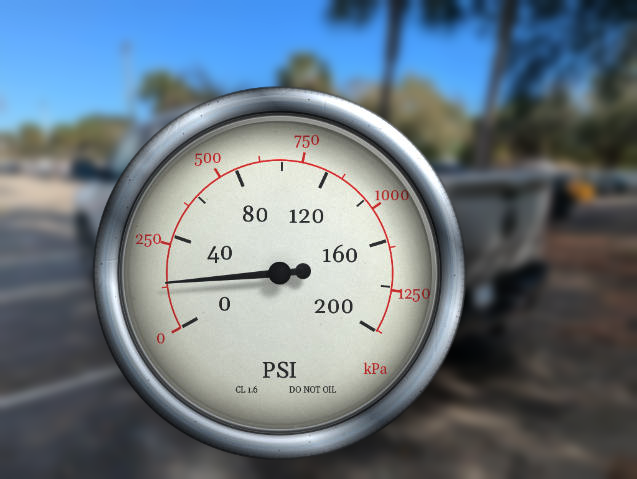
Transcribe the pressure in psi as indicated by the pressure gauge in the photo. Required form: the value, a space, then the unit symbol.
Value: 20 psi
